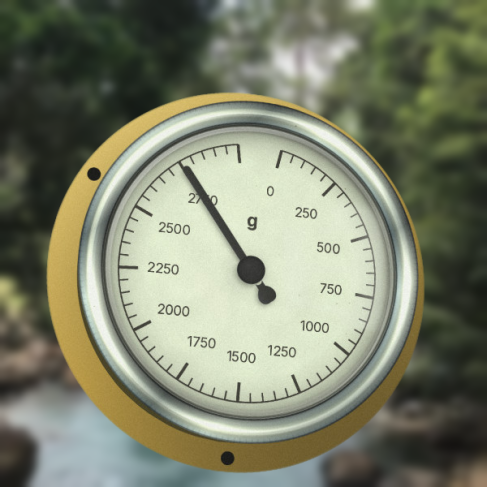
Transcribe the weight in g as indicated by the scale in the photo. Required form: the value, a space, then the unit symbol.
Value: 2750 g
